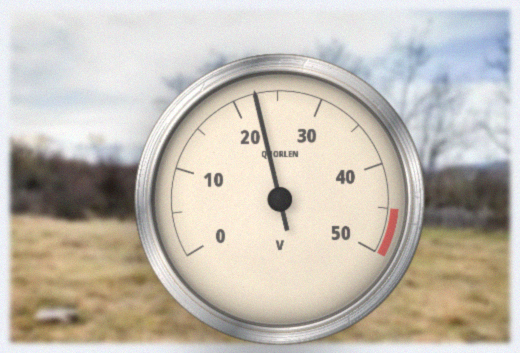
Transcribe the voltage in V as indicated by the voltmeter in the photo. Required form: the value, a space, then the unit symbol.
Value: 22.5 V
